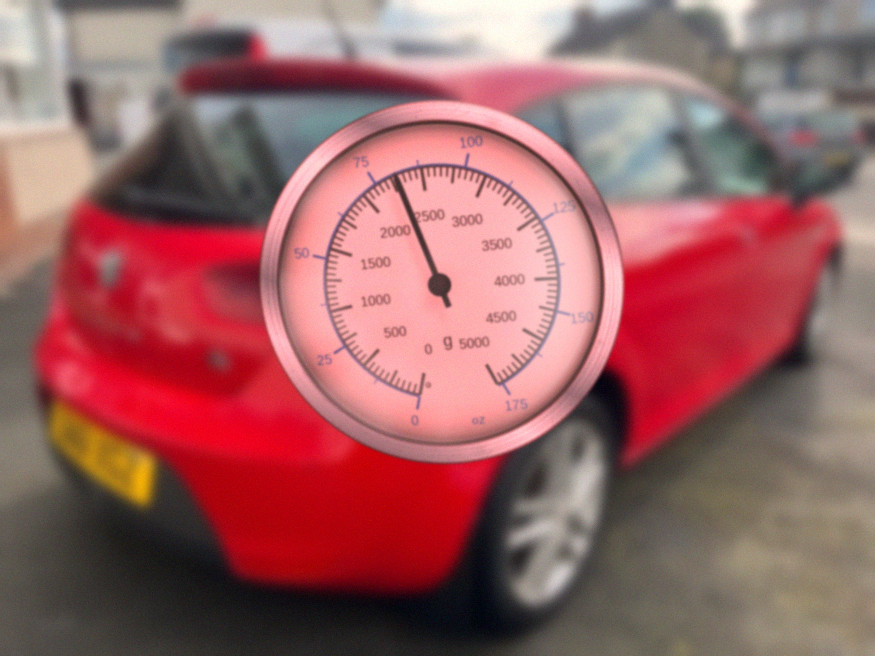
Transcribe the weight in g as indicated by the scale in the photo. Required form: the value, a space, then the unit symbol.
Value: 2300 g
